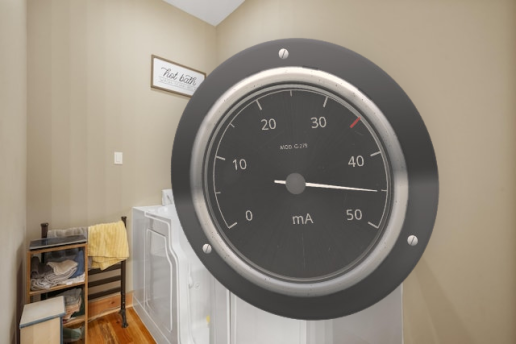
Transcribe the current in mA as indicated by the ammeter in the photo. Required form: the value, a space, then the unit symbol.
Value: 45 mA
